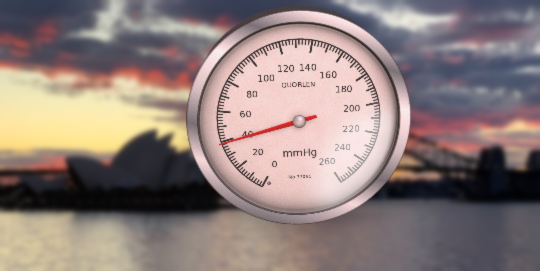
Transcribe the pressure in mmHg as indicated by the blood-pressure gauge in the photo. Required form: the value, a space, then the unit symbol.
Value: 40 mmHg
